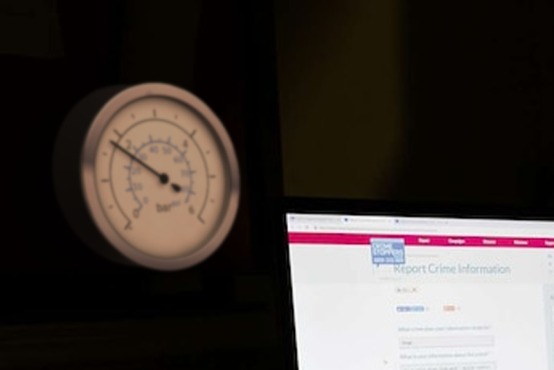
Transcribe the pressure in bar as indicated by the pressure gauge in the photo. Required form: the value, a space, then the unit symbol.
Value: 1.75 bar
